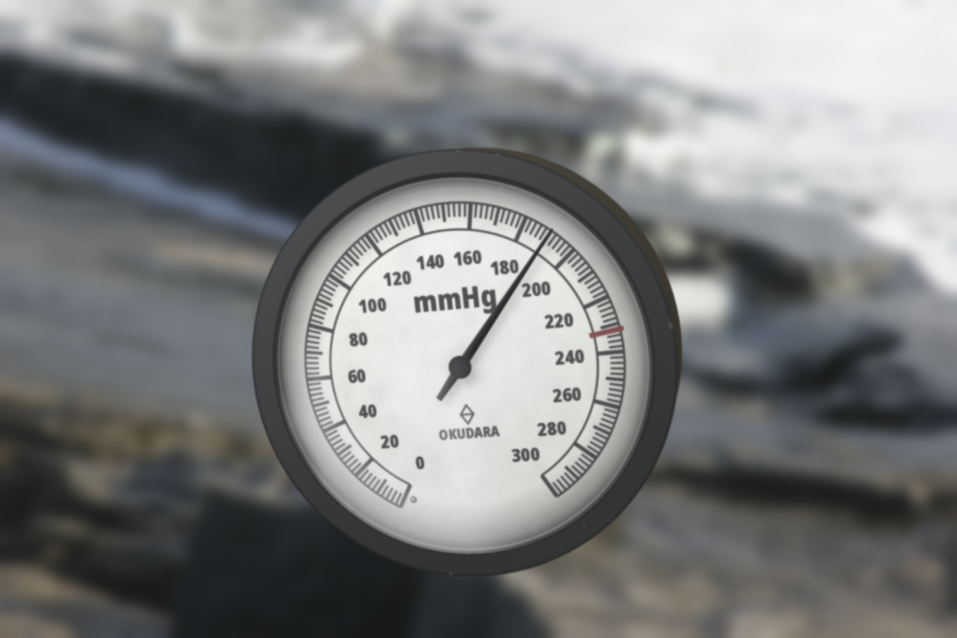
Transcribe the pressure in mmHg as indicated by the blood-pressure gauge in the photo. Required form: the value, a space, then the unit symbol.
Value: 190 mmHg
